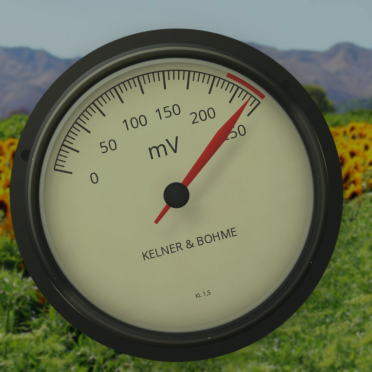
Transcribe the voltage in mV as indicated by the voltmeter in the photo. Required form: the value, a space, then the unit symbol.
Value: 240 mV
